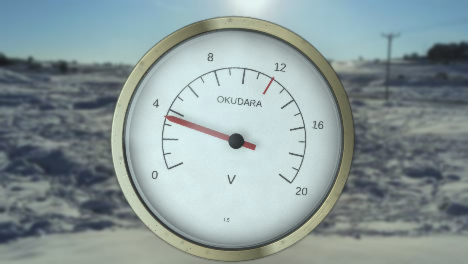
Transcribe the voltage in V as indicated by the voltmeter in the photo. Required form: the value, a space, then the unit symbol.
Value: 3.5 V
